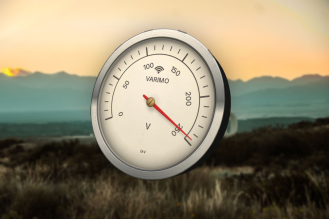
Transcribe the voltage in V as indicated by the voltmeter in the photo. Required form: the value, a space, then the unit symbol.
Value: 245 V
